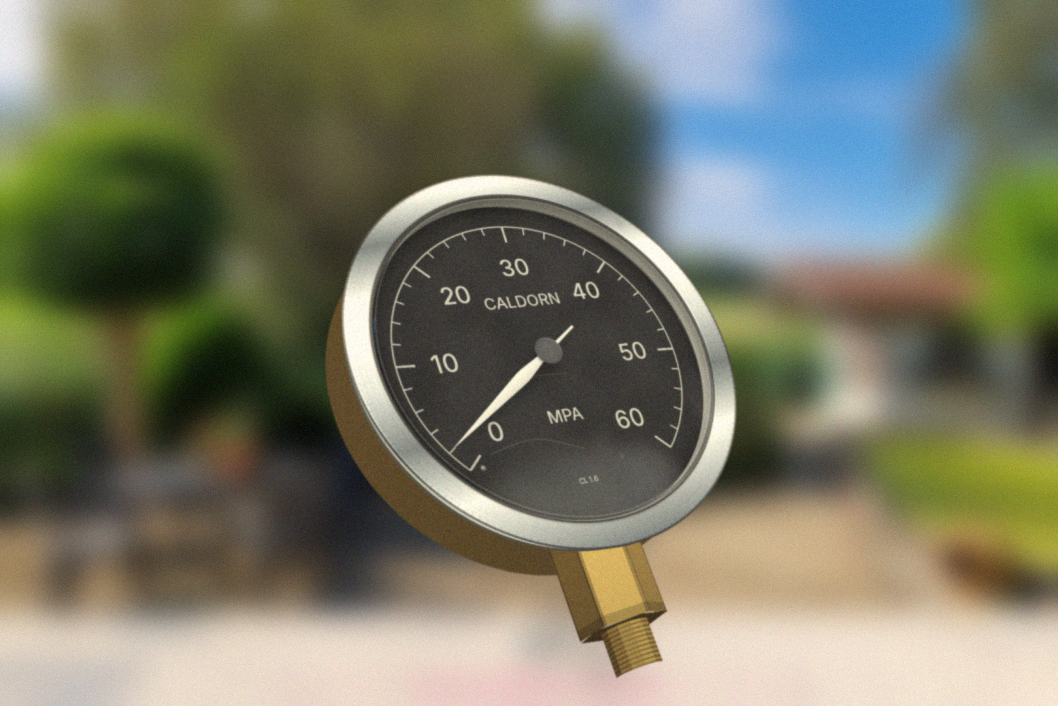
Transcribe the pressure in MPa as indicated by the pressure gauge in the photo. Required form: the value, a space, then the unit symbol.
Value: 2 MPa
